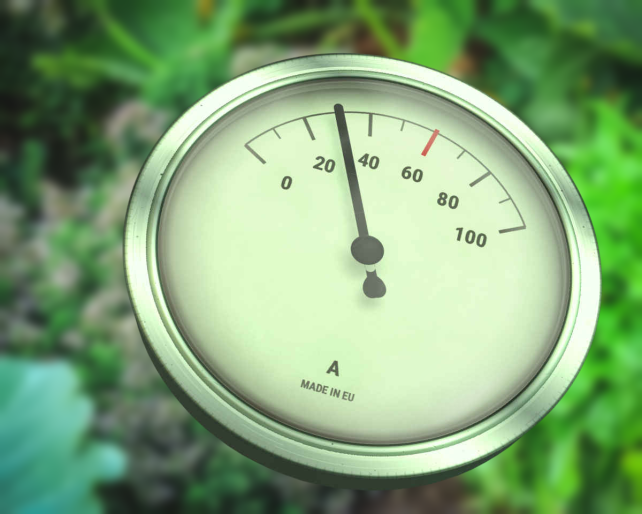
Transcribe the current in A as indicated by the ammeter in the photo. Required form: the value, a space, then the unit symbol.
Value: 30 A
